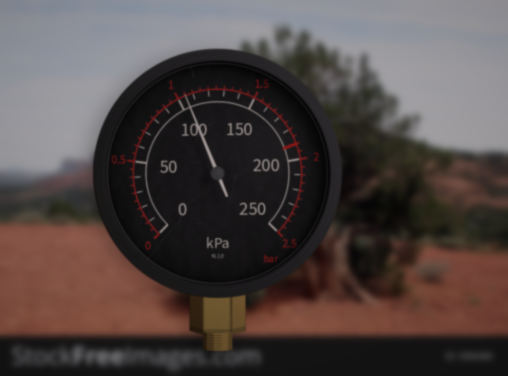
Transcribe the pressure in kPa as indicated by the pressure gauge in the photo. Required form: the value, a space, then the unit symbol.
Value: 105 kPa
